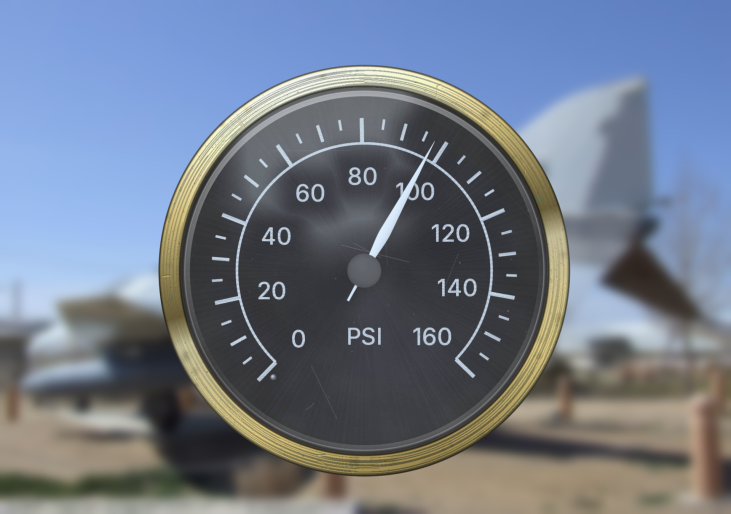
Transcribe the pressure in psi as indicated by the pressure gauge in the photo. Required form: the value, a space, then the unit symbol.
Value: 97.5 psi
